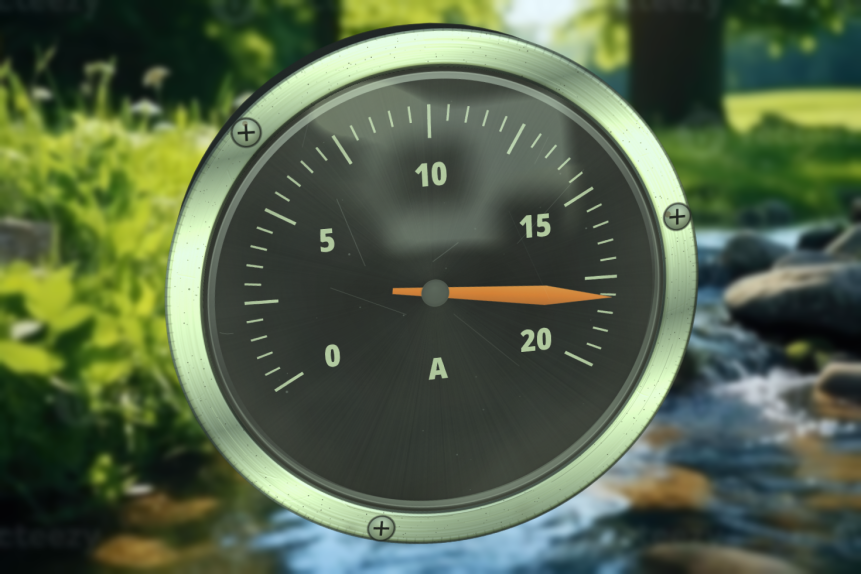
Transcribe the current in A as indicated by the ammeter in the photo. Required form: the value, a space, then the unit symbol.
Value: 18 A
